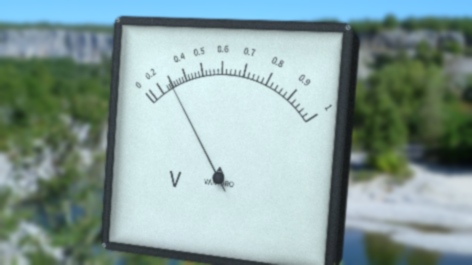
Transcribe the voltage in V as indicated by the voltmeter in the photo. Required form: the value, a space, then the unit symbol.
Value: 0.3 V
